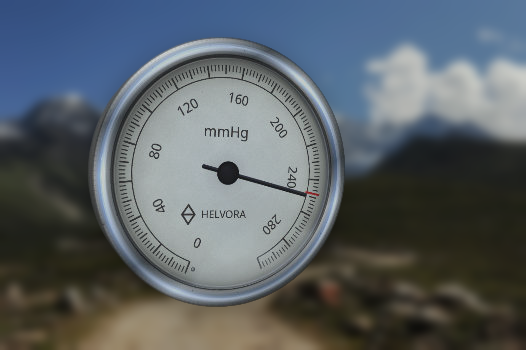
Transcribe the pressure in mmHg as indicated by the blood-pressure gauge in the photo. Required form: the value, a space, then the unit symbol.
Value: 250 mmHg
